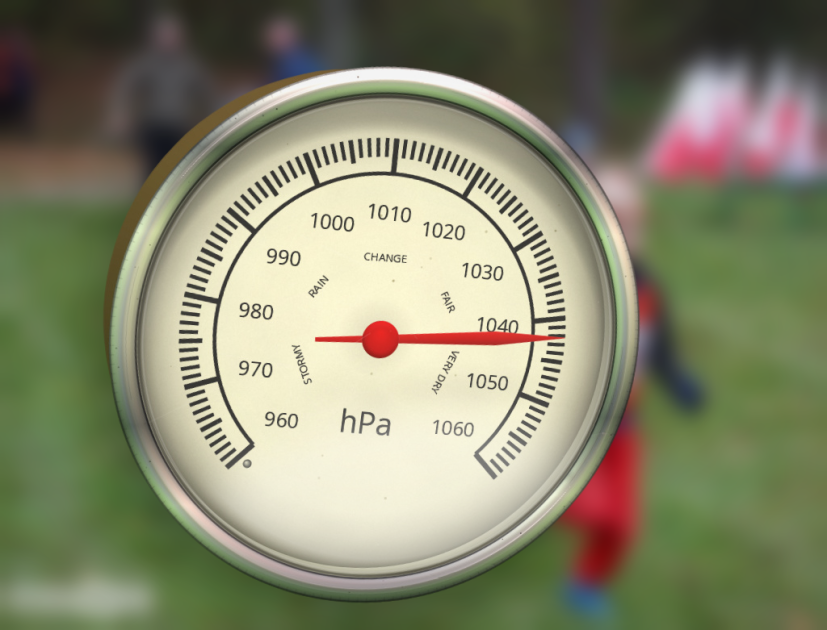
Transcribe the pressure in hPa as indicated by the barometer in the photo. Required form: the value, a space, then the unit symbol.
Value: 1042 hPa
